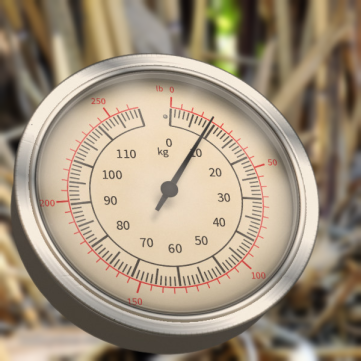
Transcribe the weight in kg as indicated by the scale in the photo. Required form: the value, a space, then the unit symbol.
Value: 9 kg
